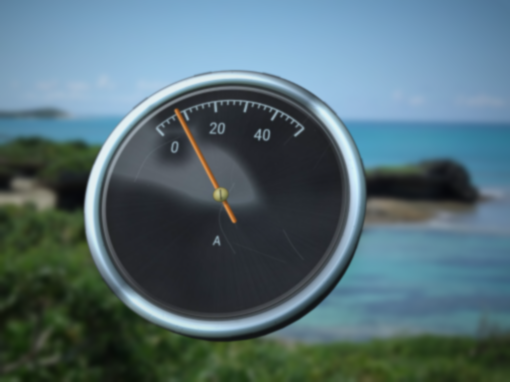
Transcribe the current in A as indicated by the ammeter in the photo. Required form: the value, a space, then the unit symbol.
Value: 8 A
